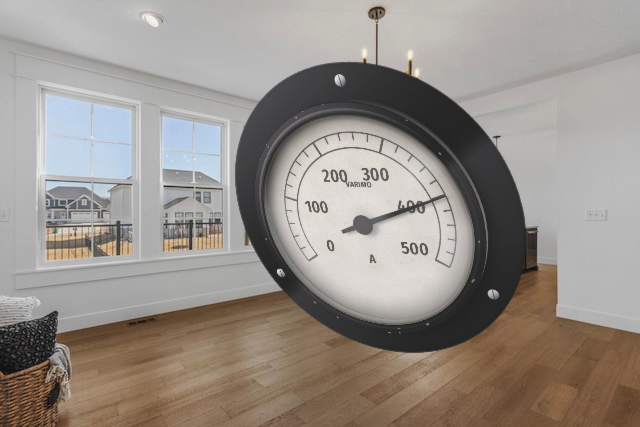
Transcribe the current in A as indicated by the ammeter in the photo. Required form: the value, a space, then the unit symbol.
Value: 400 A
